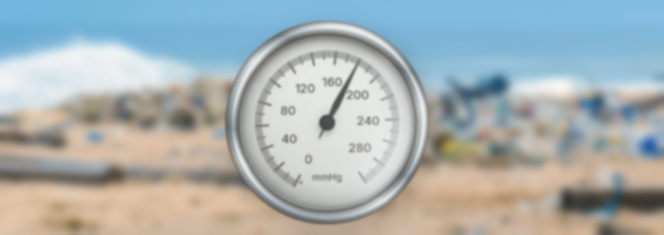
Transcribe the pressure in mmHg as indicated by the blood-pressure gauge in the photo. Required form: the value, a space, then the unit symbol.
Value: 180 mmHg
